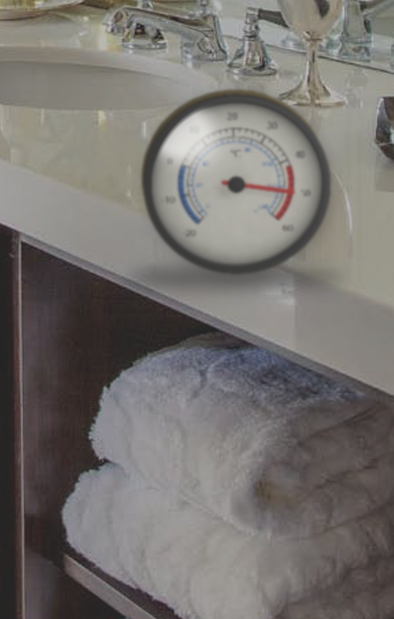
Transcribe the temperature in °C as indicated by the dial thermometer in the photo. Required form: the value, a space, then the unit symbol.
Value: 50 °C
